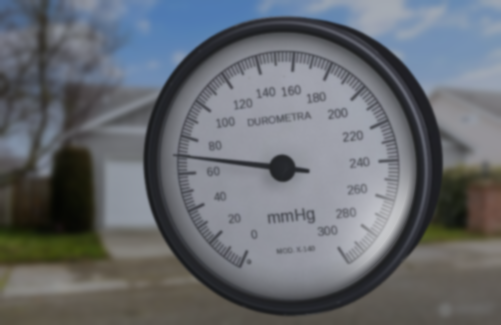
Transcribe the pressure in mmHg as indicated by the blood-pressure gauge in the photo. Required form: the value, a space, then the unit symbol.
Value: 70 mmHg
